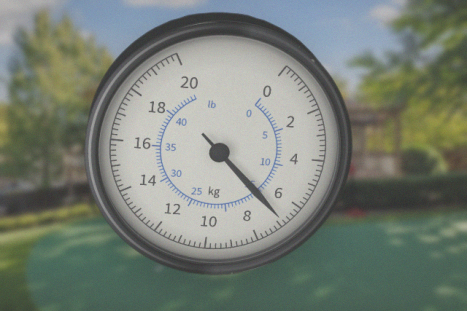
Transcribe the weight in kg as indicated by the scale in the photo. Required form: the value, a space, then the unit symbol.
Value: 6.8 kg
